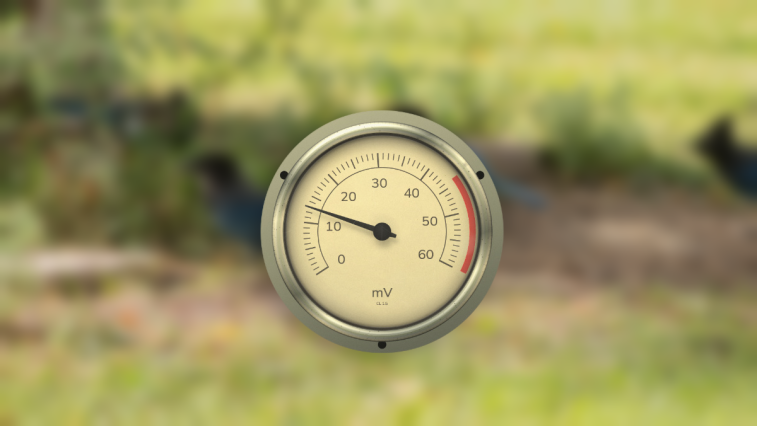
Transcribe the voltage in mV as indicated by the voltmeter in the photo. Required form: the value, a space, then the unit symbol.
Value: 13 mV
